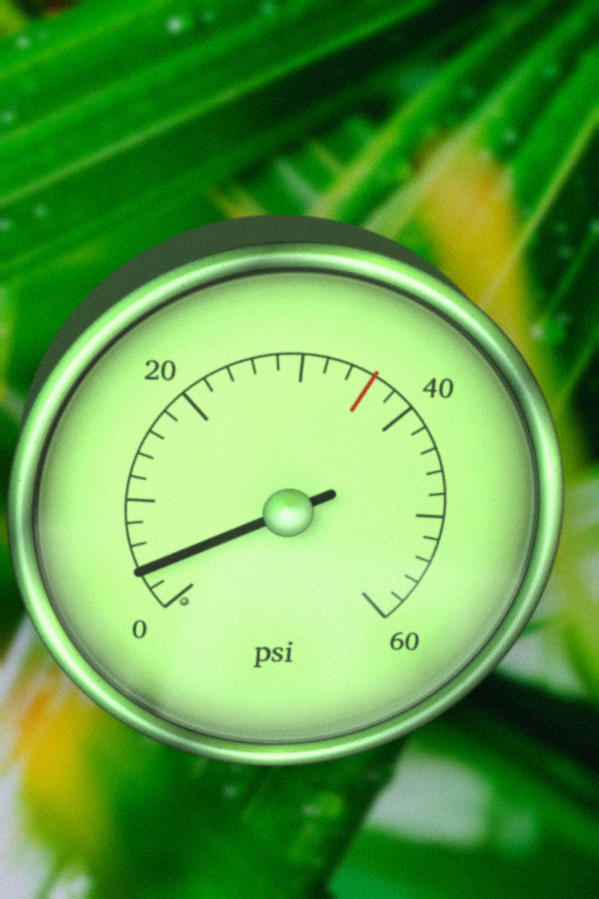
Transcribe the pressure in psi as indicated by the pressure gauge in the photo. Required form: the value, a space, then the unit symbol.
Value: 4 psi
